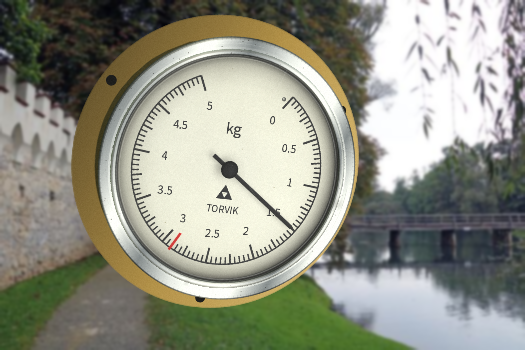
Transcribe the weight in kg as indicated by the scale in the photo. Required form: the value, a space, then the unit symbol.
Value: 1.5 kg
